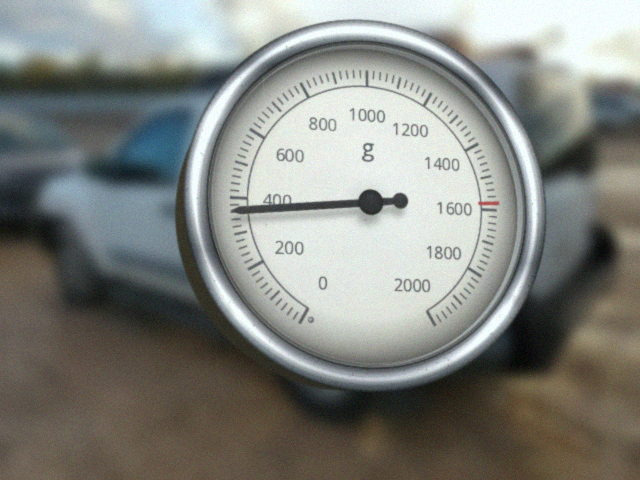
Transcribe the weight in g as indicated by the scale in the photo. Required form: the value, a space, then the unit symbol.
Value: 360 g
